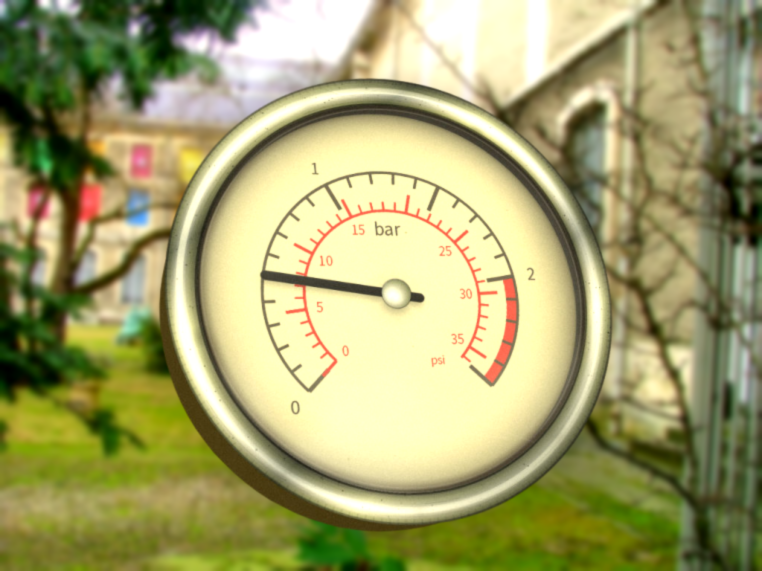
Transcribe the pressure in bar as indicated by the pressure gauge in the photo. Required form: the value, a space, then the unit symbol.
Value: 0.5 bar
